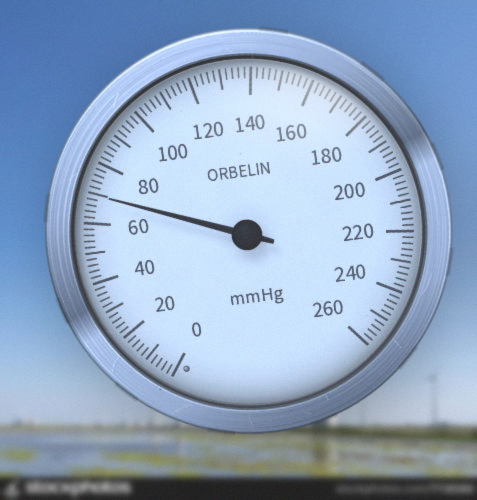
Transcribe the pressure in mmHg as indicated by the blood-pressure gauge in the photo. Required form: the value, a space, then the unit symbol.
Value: 70 mmHg
